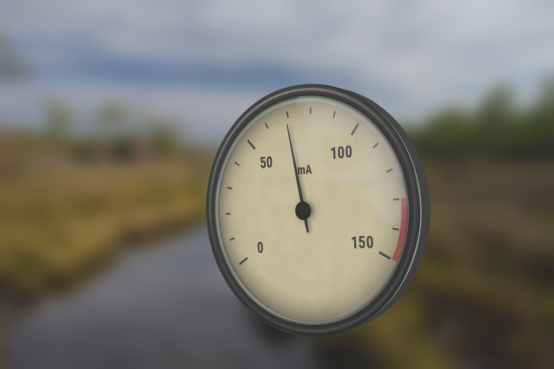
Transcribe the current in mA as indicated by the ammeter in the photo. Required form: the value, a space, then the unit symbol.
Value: 70 mA
